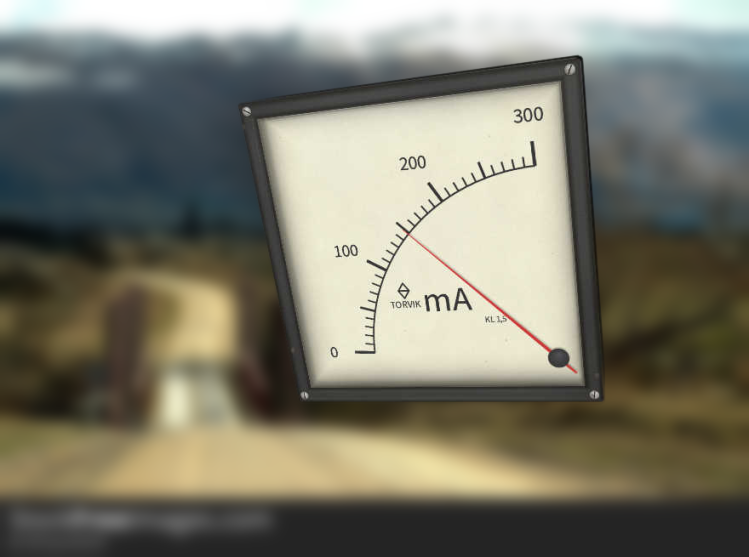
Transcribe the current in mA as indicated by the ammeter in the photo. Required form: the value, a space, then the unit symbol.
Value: 150 mA
